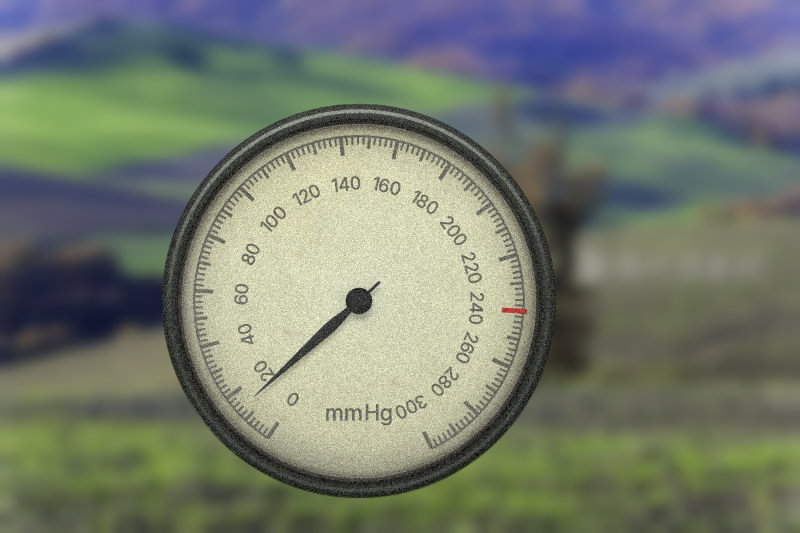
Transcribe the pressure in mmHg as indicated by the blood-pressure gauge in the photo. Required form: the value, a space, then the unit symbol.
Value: 14 mmHg
